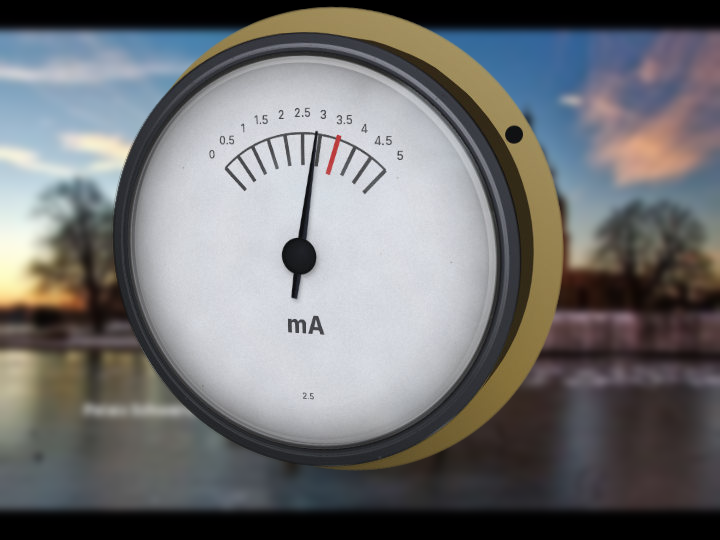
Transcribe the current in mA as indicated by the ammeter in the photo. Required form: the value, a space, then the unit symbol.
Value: 3 mA
